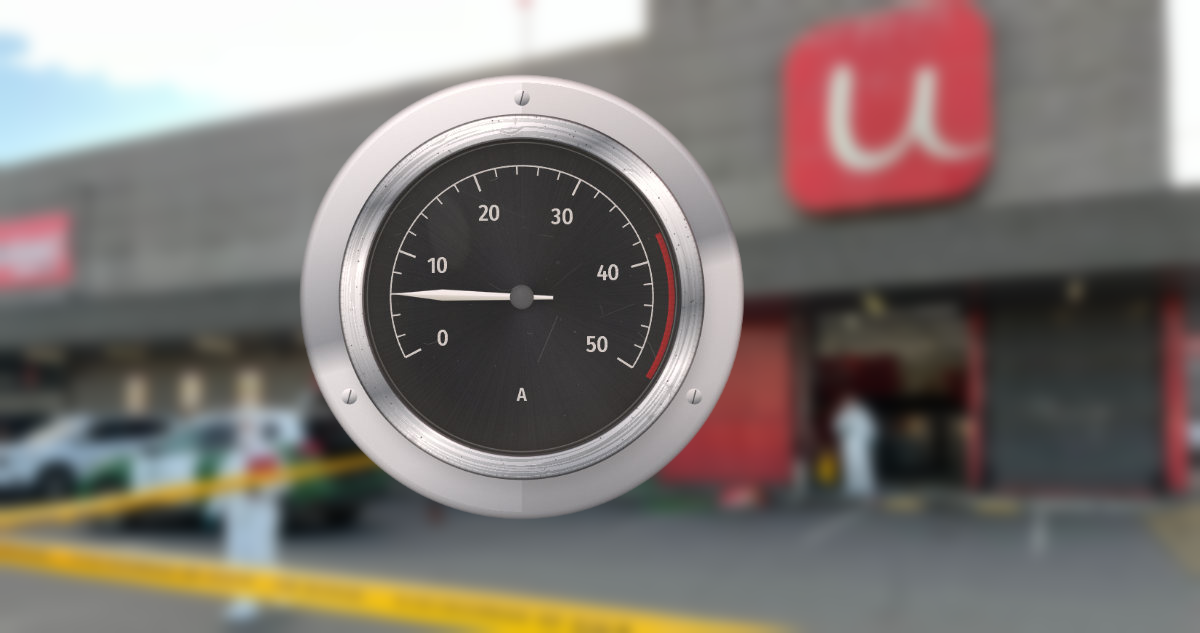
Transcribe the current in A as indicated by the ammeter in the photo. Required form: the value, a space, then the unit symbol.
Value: 6 A
